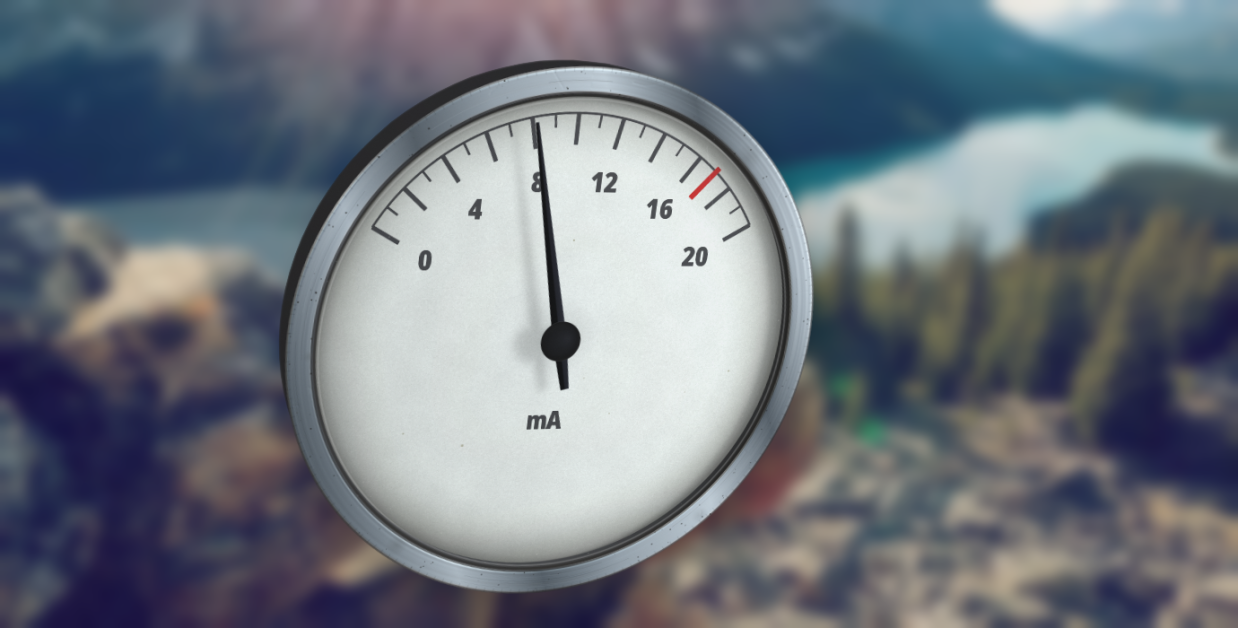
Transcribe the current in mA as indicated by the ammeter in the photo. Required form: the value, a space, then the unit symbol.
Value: 8 mA
